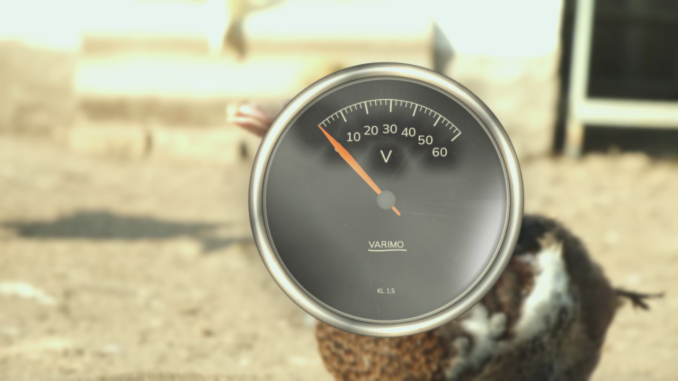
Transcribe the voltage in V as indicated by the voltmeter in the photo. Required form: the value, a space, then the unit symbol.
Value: 0 V
